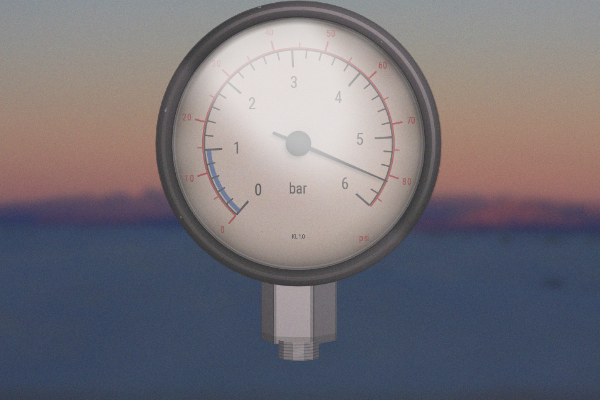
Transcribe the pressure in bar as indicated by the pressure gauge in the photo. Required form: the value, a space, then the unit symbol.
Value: 5.6 bar
